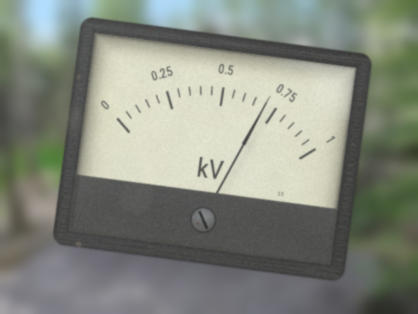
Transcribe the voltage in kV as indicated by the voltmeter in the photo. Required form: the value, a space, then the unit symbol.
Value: 0.7 kV
